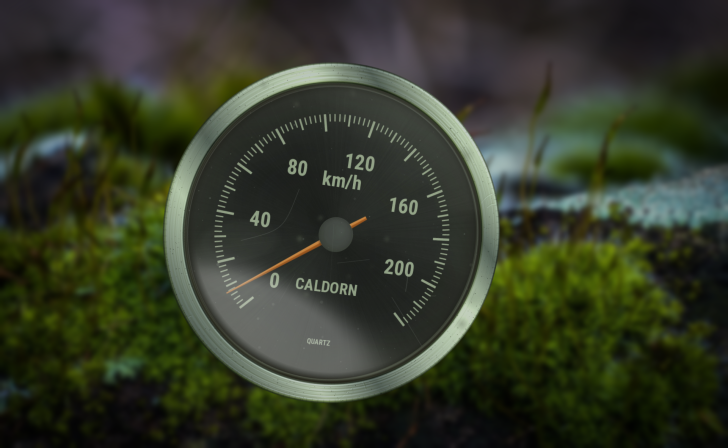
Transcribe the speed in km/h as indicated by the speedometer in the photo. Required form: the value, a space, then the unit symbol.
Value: 8 km/h
